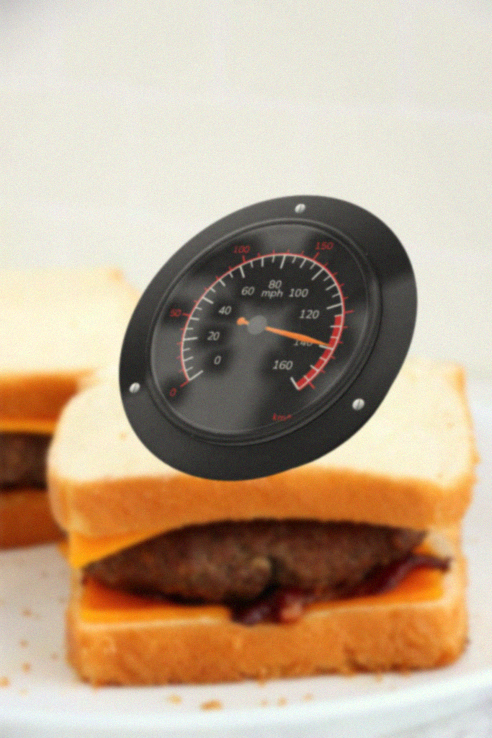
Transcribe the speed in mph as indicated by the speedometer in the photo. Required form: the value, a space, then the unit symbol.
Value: 140 mph
